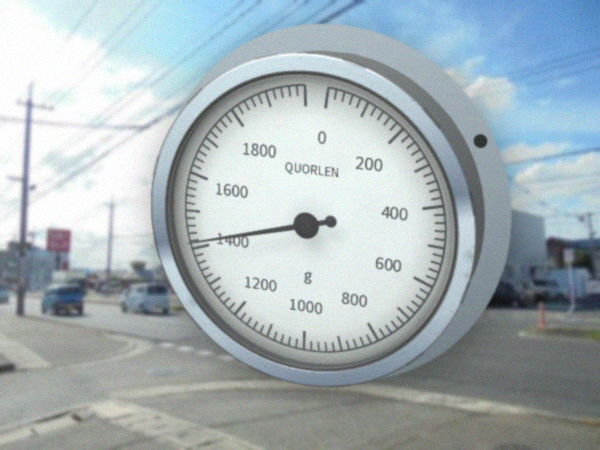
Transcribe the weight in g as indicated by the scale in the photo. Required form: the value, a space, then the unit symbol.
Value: 1420 g
